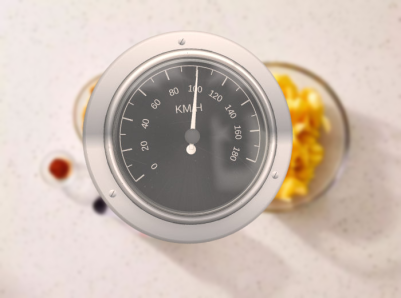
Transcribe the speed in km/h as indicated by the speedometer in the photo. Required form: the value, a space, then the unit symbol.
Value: 100 km/h
